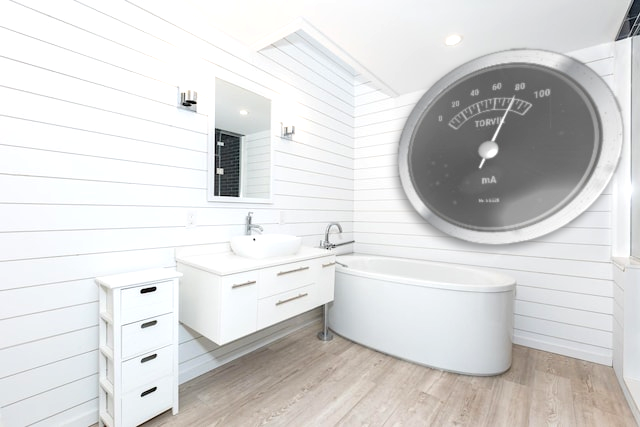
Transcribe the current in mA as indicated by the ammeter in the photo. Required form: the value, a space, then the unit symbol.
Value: 80 mA
